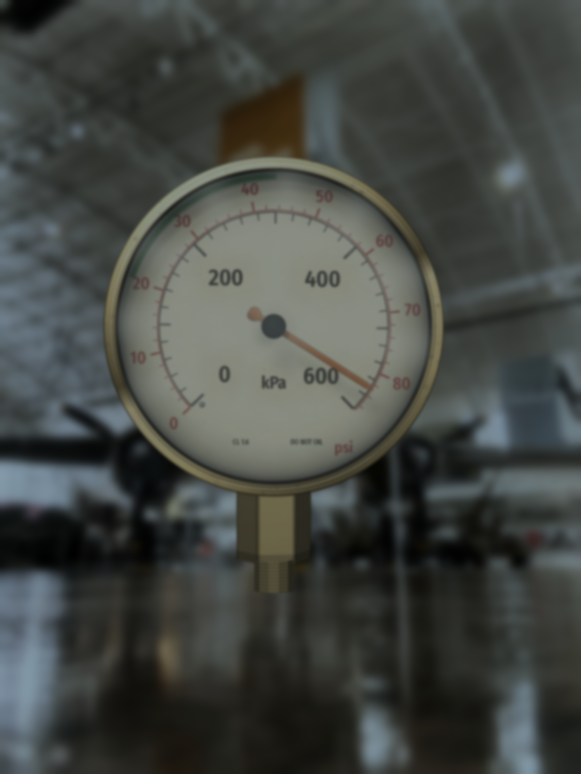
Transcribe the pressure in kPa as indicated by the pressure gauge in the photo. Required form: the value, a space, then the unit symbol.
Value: 570 kPa
